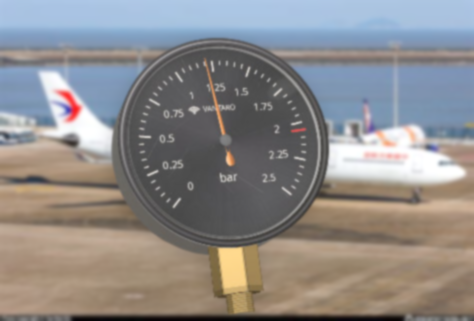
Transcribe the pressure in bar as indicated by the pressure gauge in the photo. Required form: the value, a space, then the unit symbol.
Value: 1.2 bar
